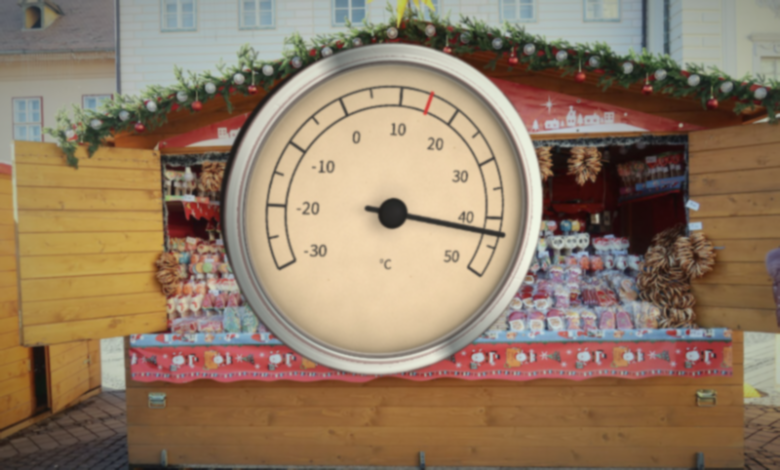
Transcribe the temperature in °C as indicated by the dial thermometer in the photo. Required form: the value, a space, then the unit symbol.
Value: 42.5 °C
